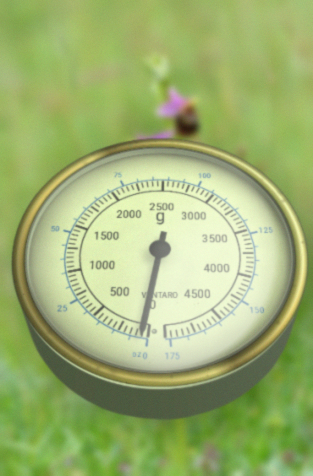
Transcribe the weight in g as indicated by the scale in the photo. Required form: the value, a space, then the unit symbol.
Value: 50 g
